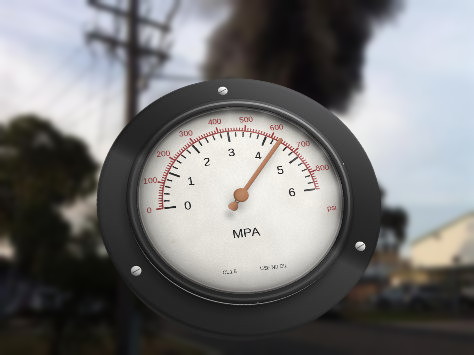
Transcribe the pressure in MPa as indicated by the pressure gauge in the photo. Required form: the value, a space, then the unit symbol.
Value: 4.4 MPa
